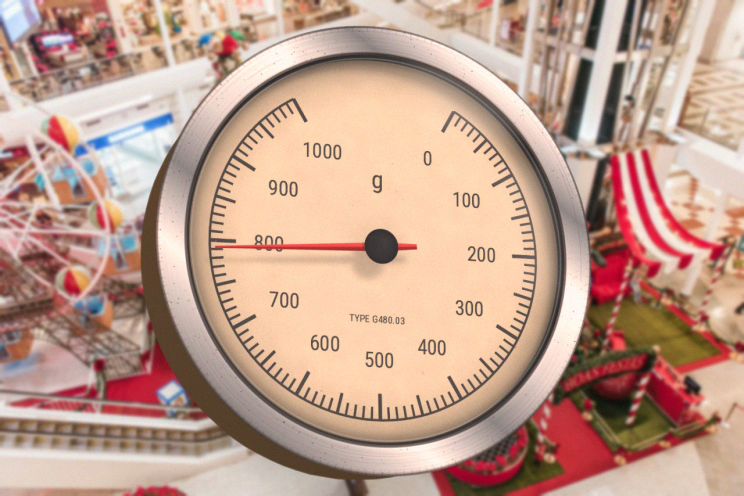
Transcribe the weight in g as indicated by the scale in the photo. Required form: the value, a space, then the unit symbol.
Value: 790 g
